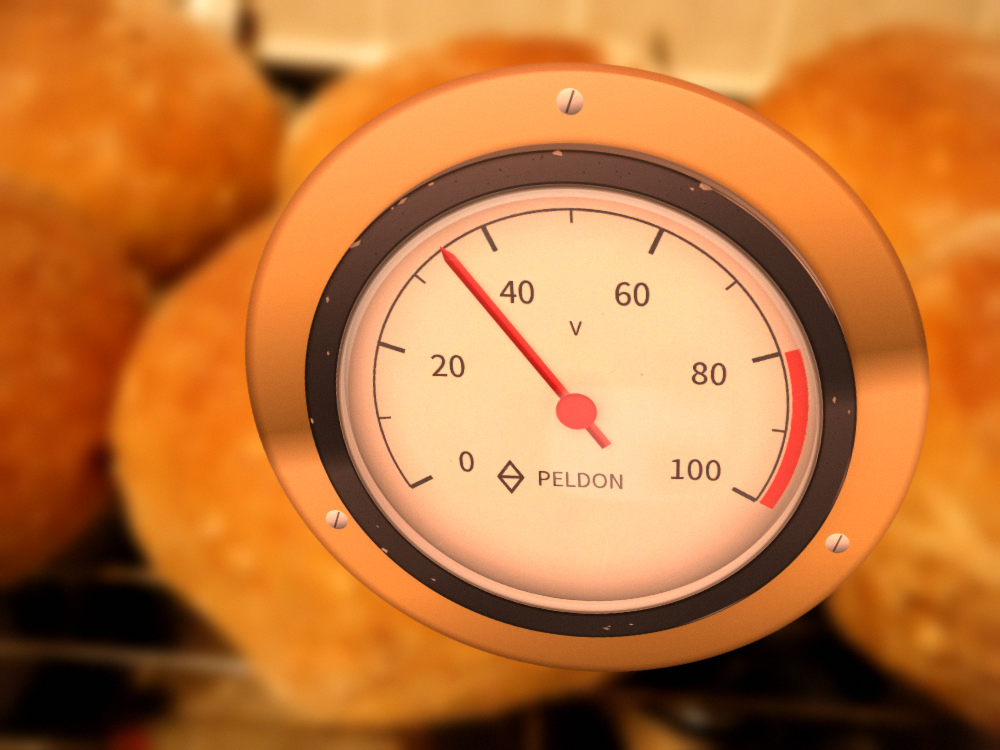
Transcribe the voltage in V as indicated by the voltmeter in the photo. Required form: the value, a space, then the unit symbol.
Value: 35 V
